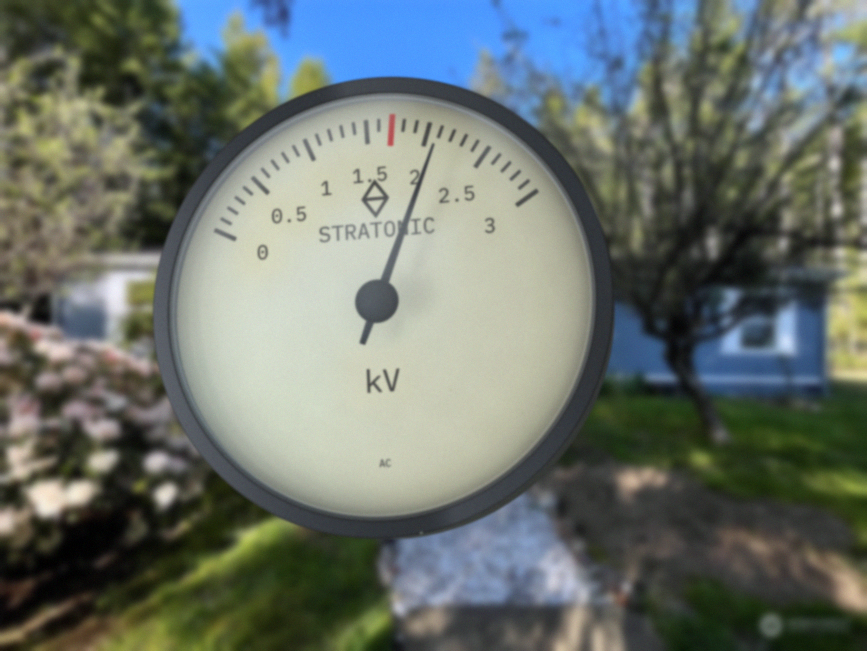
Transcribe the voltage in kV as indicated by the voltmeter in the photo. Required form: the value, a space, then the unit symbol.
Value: 2.1 kV
